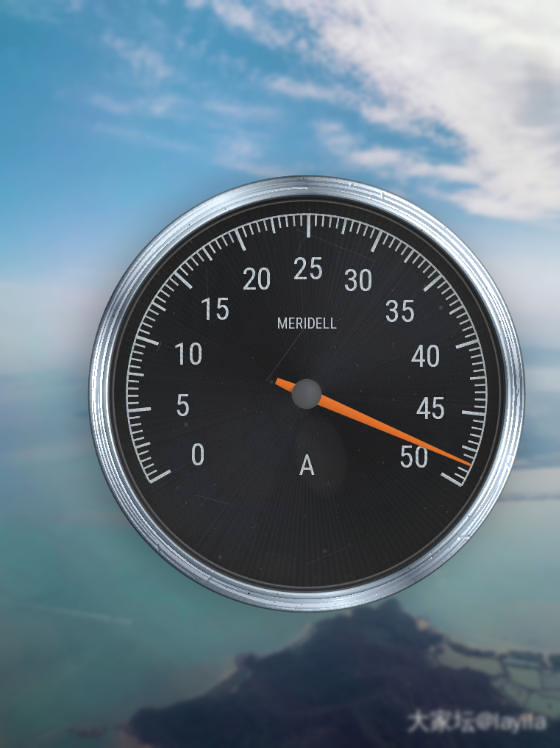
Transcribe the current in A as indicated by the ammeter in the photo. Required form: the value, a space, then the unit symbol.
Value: 48.5 A
